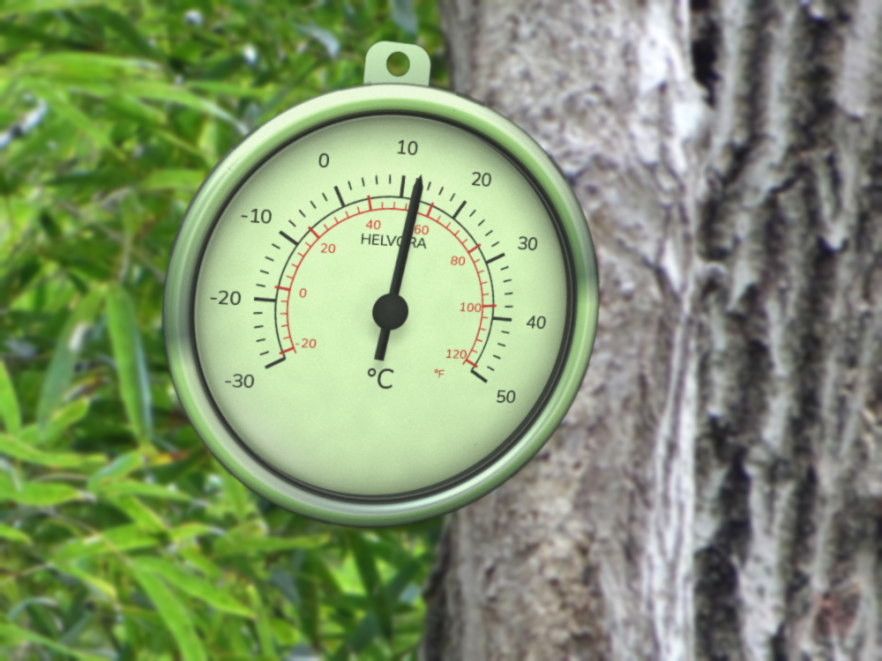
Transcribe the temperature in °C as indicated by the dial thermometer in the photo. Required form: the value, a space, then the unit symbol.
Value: 12 °C
